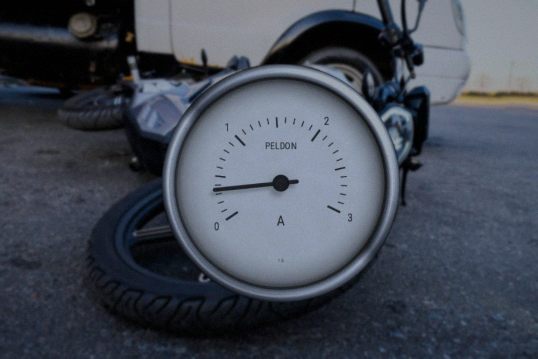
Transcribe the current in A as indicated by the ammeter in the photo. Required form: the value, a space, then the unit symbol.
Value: 0.35 A
